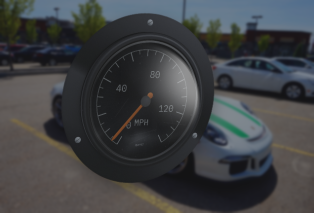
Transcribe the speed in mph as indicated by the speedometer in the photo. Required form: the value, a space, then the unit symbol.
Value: 5 mph
